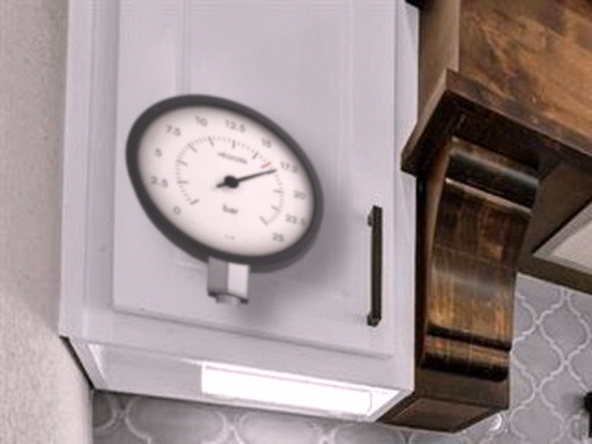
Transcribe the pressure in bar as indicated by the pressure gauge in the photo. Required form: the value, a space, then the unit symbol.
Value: 17.5 bar
